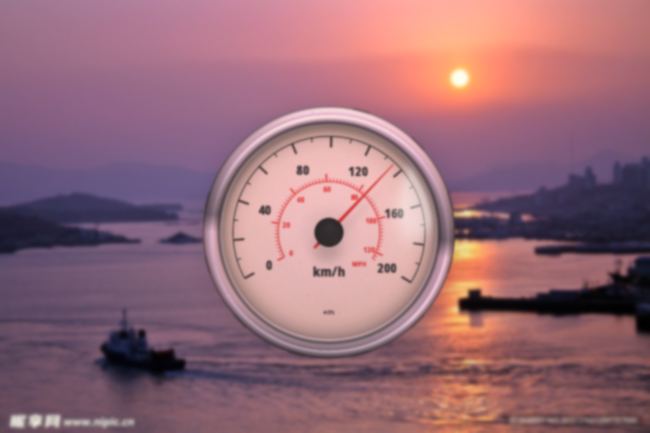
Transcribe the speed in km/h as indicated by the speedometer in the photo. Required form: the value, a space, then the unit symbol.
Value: 135 km/h
